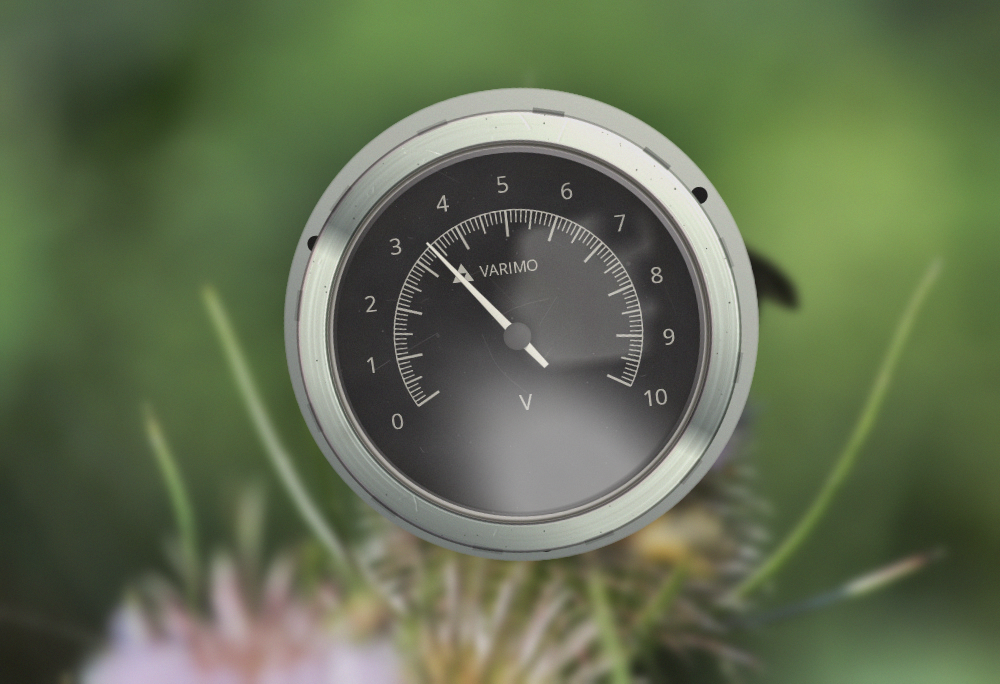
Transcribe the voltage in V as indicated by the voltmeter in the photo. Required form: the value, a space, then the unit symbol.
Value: 3.4 V
